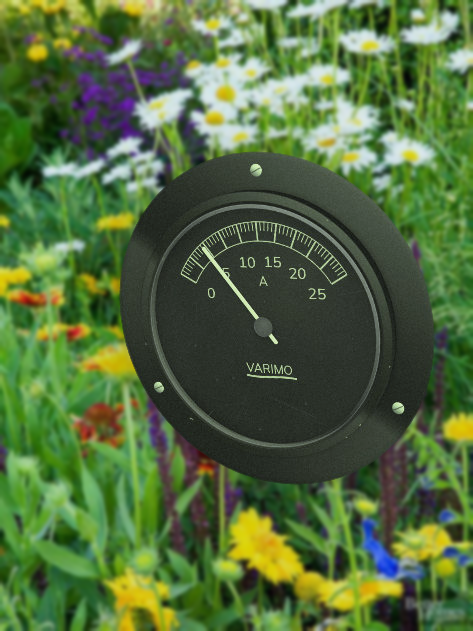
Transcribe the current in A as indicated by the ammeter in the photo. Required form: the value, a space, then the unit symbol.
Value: 5 A
